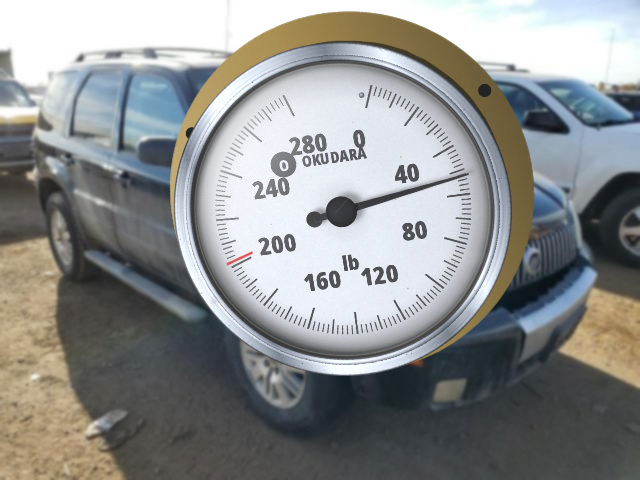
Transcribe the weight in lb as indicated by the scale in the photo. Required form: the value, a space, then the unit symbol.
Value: 52 lb
